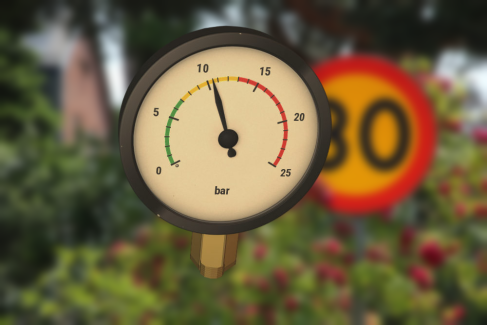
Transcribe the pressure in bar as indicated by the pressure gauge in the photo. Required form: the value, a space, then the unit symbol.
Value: 10.5 bar
